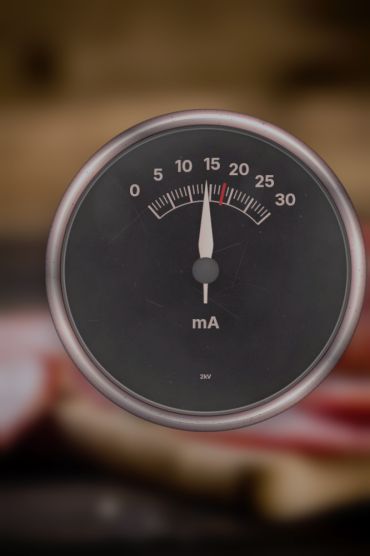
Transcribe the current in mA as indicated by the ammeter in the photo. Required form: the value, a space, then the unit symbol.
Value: 14 mA
